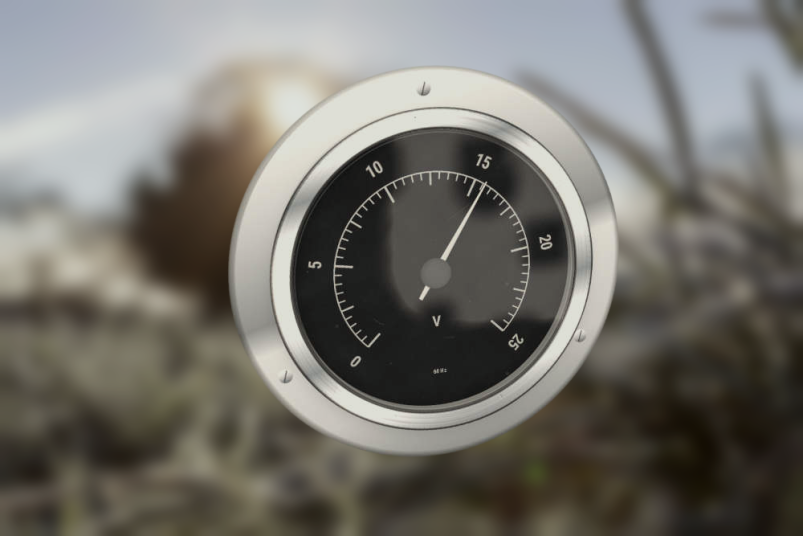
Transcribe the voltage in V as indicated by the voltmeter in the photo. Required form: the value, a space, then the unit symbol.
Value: 15.5 V
